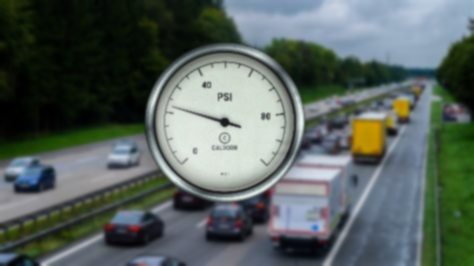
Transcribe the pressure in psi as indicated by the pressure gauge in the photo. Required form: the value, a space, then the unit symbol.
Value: 22.5 psi
